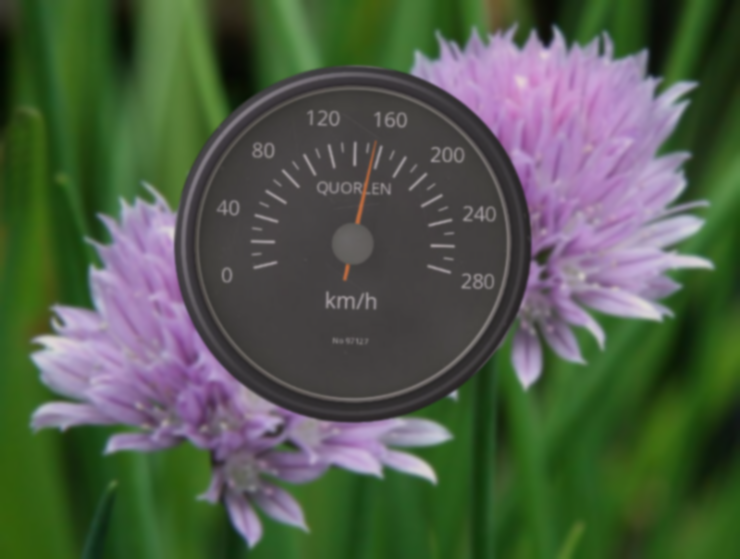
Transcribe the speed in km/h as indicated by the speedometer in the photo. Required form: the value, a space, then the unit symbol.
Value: 155 km/h
